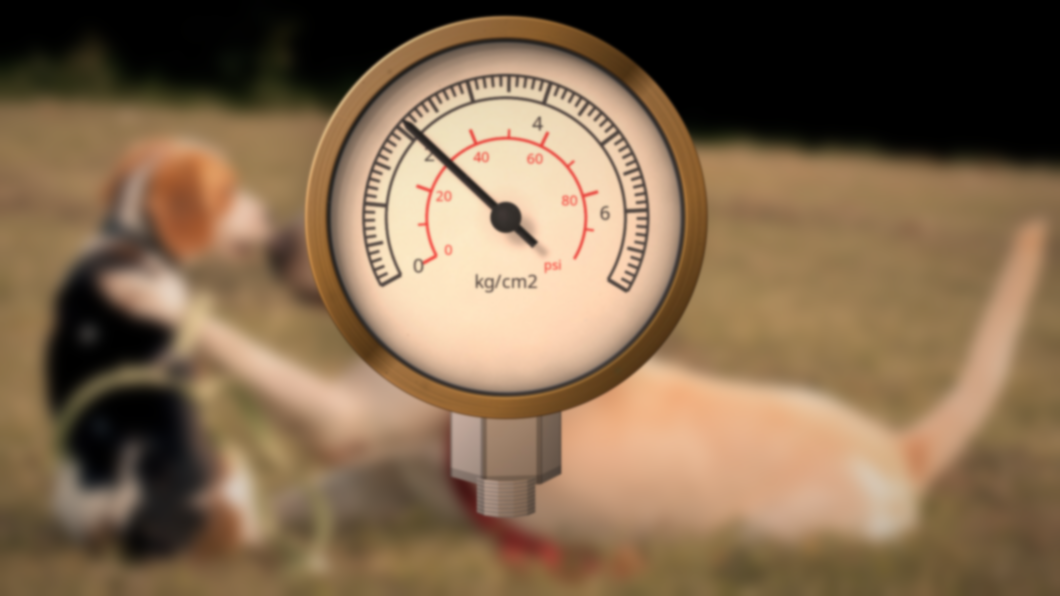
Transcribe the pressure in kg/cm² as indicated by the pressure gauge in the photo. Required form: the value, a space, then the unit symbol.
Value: 2.1 kg/cm²
